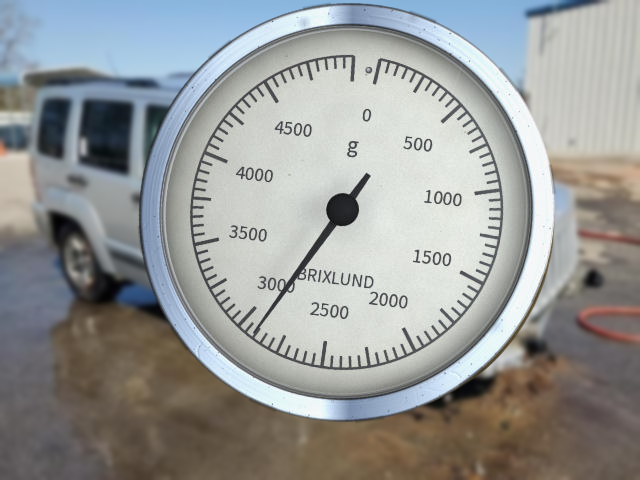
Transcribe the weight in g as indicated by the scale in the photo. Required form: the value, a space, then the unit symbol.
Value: 2900 g
